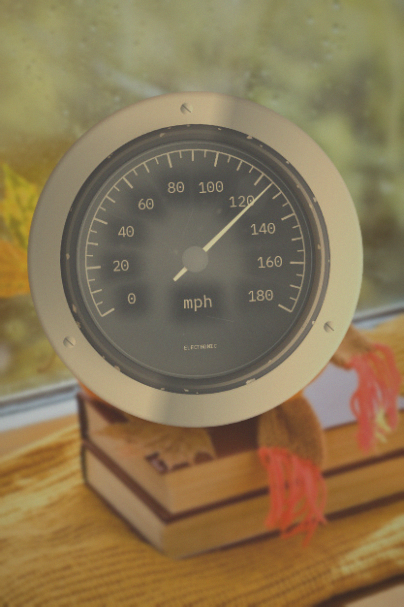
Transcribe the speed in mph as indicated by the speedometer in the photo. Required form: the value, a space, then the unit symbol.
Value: 125 mph
